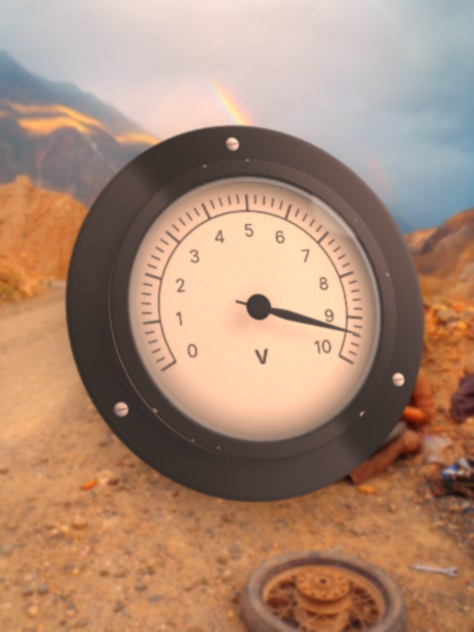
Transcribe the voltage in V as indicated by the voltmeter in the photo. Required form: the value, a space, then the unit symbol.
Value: 9.4 V
